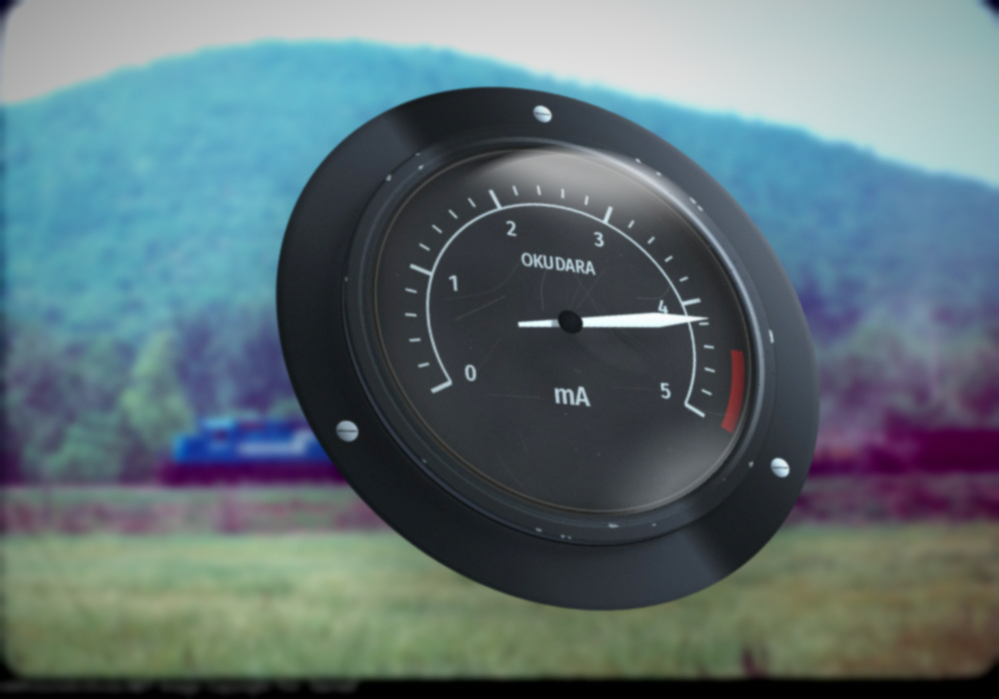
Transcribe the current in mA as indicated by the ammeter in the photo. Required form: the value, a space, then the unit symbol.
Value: 4.2 mA
